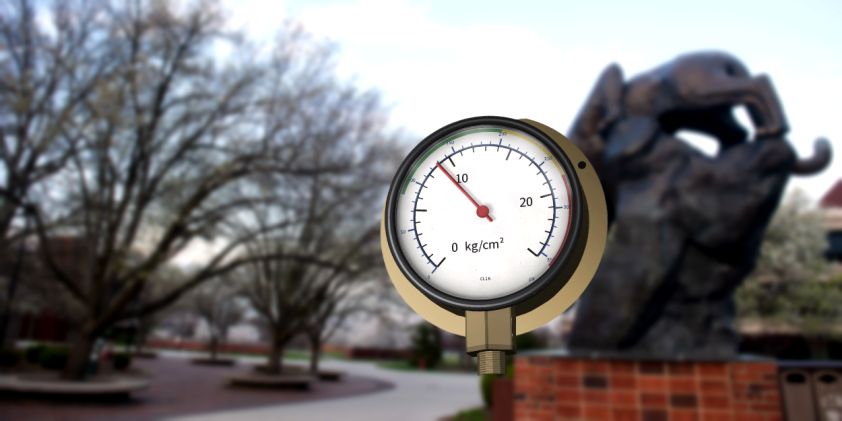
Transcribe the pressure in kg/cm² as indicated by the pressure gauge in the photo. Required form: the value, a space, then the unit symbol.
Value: 9 kg/cm²
